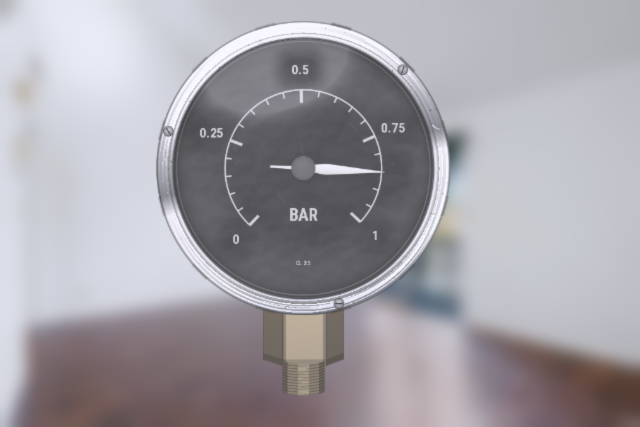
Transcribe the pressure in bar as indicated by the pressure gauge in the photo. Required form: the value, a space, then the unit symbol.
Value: 0.85 bar
